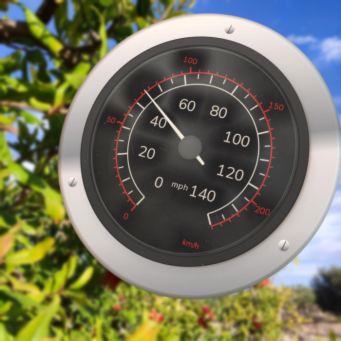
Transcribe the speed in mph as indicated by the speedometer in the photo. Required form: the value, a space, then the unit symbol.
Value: 45 mph
